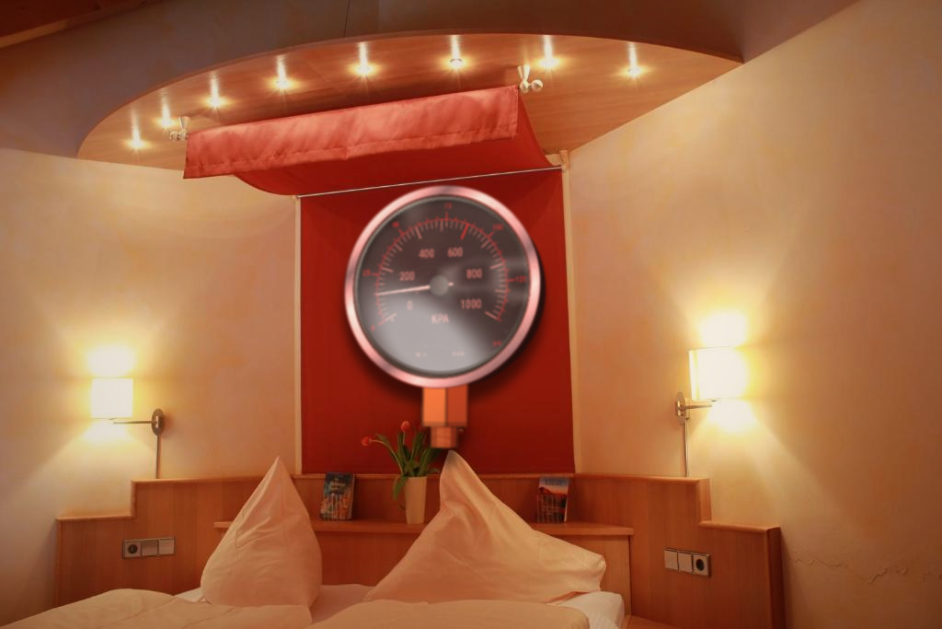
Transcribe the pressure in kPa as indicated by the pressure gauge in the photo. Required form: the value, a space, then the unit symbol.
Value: 100 kPa
